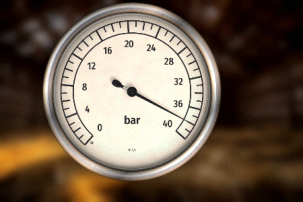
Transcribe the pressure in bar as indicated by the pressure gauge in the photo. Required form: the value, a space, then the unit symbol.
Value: 38 bar
